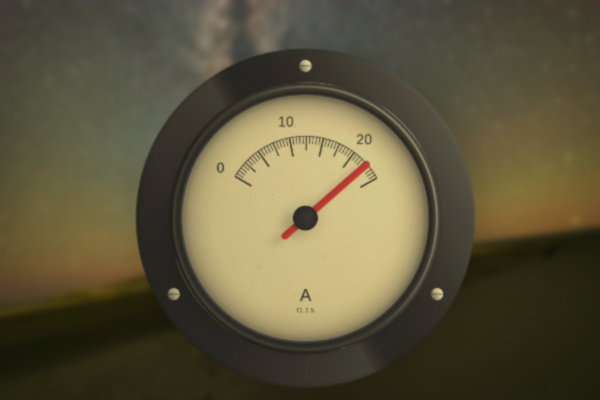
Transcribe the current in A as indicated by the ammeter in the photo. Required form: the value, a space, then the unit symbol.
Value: 22.5 A
